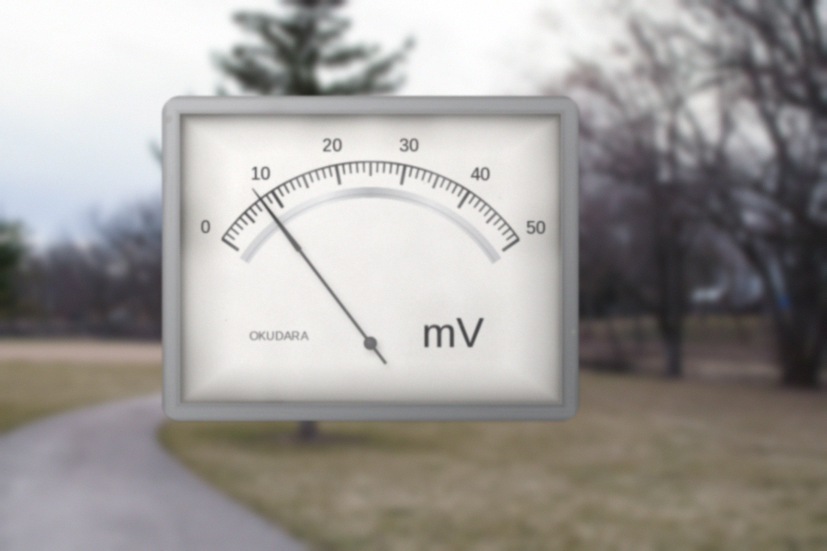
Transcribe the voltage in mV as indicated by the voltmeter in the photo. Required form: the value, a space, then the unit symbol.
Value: 8 mV
